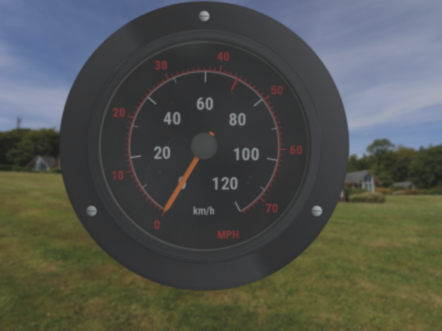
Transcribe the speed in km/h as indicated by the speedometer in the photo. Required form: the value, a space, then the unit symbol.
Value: 0 km/h
